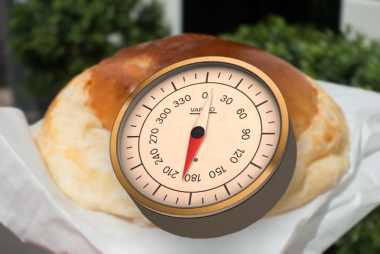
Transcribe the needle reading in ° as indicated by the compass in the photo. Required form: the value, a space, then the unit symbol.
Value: 190 °
